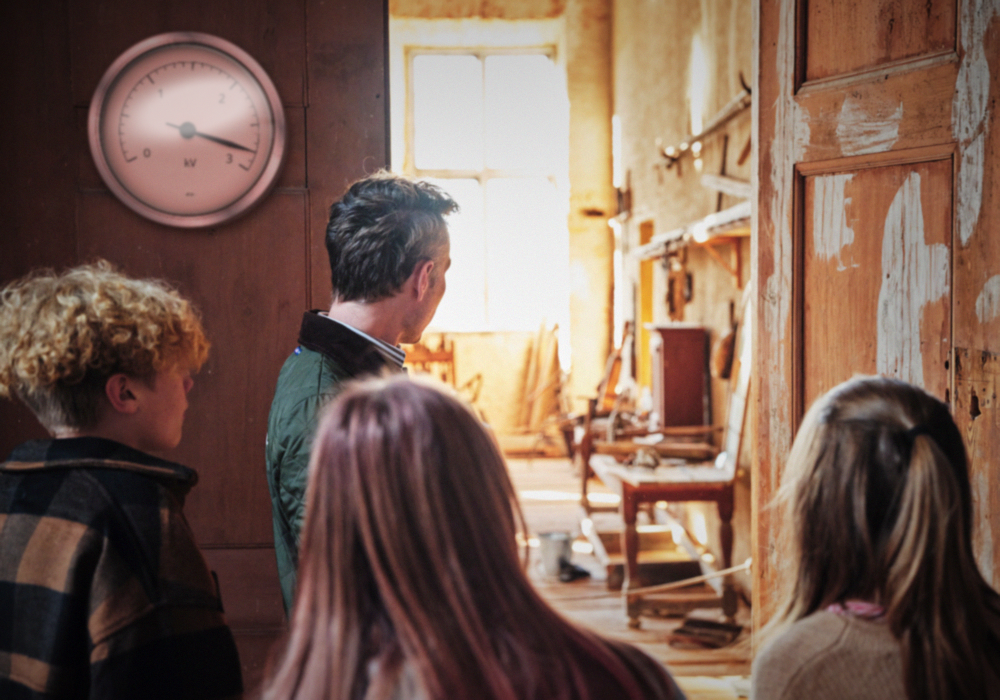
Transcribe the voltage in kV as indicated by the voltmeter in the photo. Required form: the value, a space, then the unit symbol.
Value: 2.8 kV
